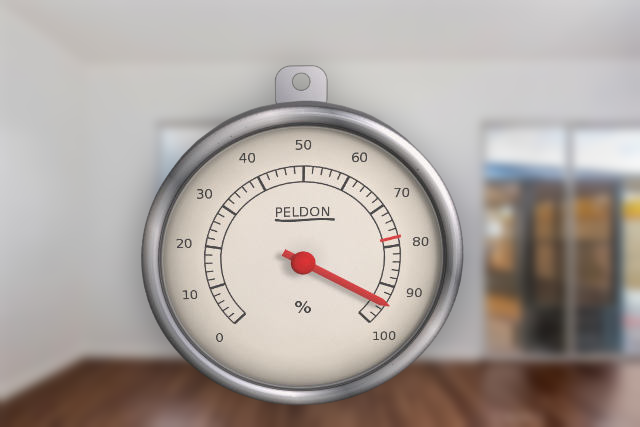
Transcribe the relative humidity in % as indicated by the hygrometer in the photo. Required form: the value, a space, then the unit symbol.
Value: 94 %
